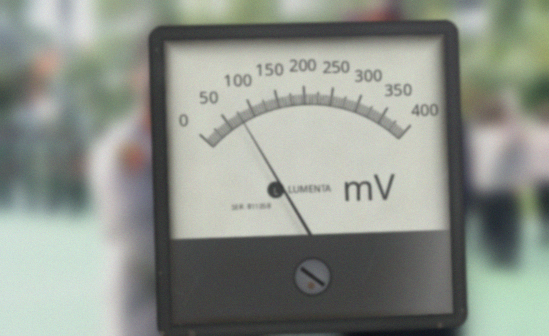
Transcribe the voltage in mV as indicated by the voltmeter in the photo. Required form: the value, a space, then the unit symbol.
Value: 75 mV
